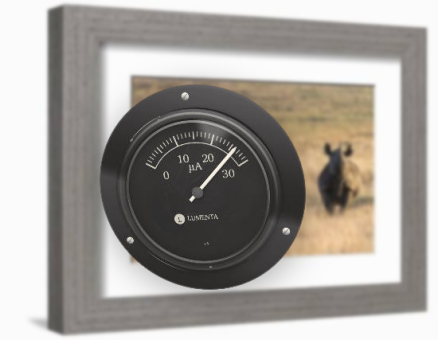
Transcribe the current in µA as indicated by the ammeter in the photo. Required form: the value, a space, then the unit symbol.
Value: 26 µA
